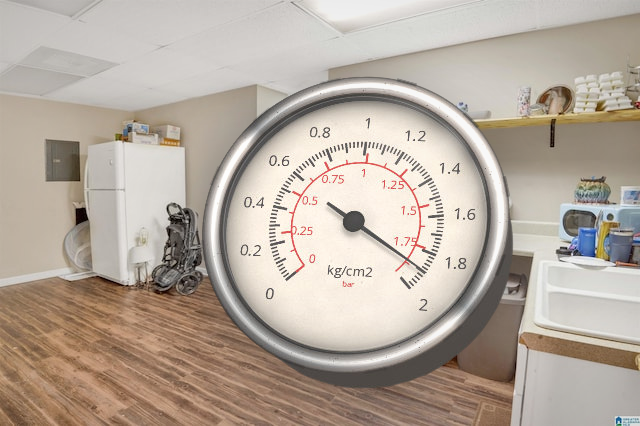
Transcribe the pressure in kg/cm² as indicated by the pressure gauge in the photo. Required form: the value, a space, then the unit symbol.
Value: 1.9 kg/cm²
